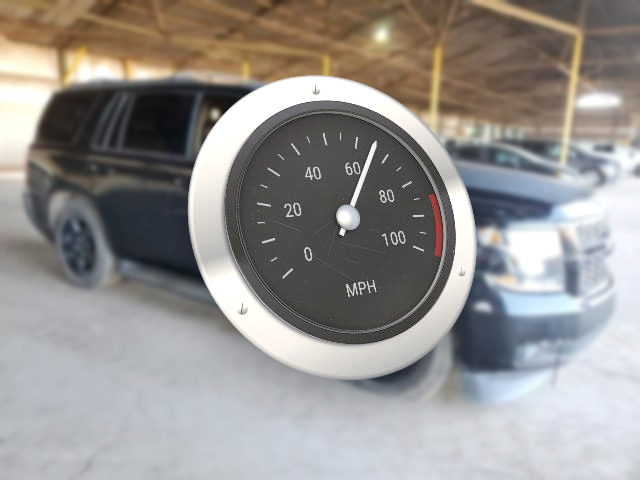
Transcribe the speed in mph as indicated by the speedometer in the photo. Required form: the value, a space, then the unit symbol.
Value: 65 mph
